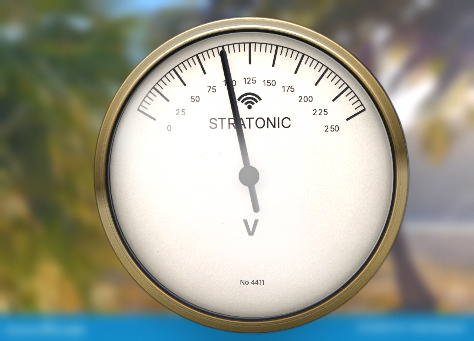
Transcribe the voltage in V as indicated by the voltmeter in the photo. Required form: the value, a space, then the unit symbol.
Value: 100 V
